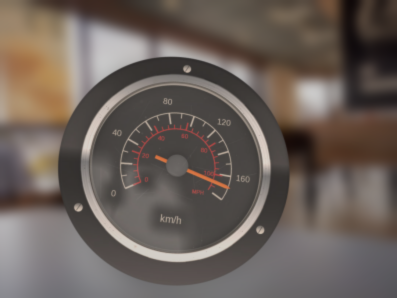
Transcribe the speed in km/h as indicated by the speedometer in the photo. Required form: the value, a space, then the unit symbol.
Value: 170 km/h
